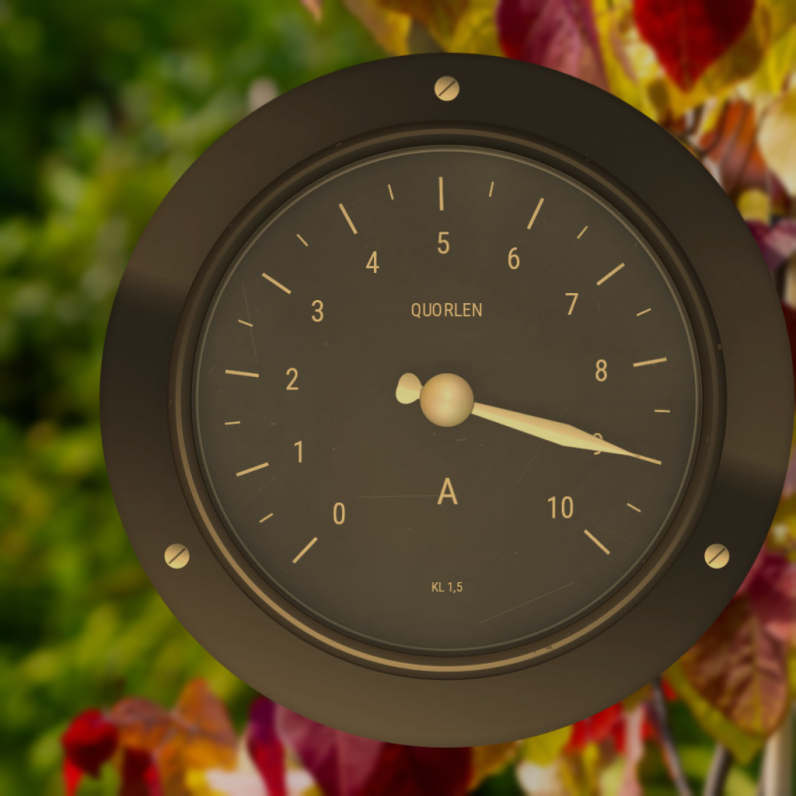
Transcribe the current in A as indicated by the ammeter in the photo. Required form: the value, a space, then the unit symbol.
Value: 9 A
